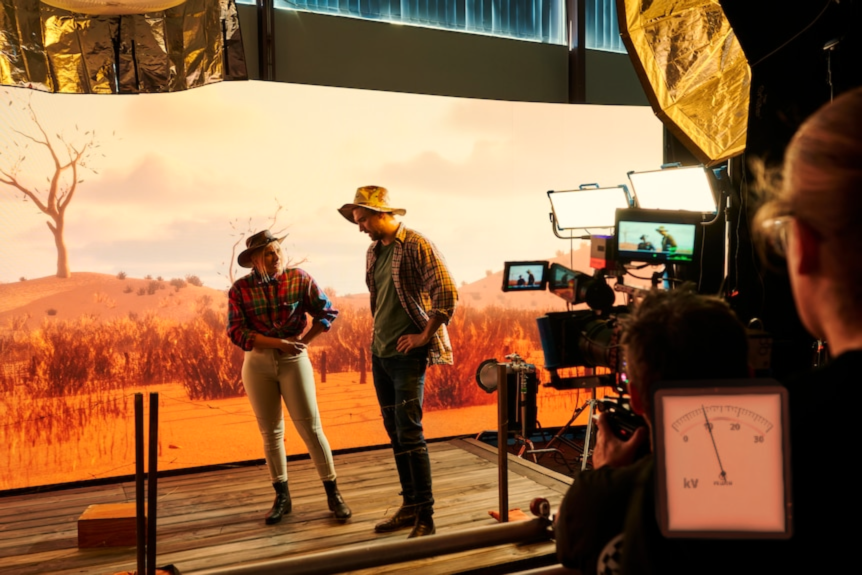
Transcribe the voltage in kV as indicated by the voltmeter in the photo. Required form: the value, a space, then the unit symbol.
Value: 10 kV
